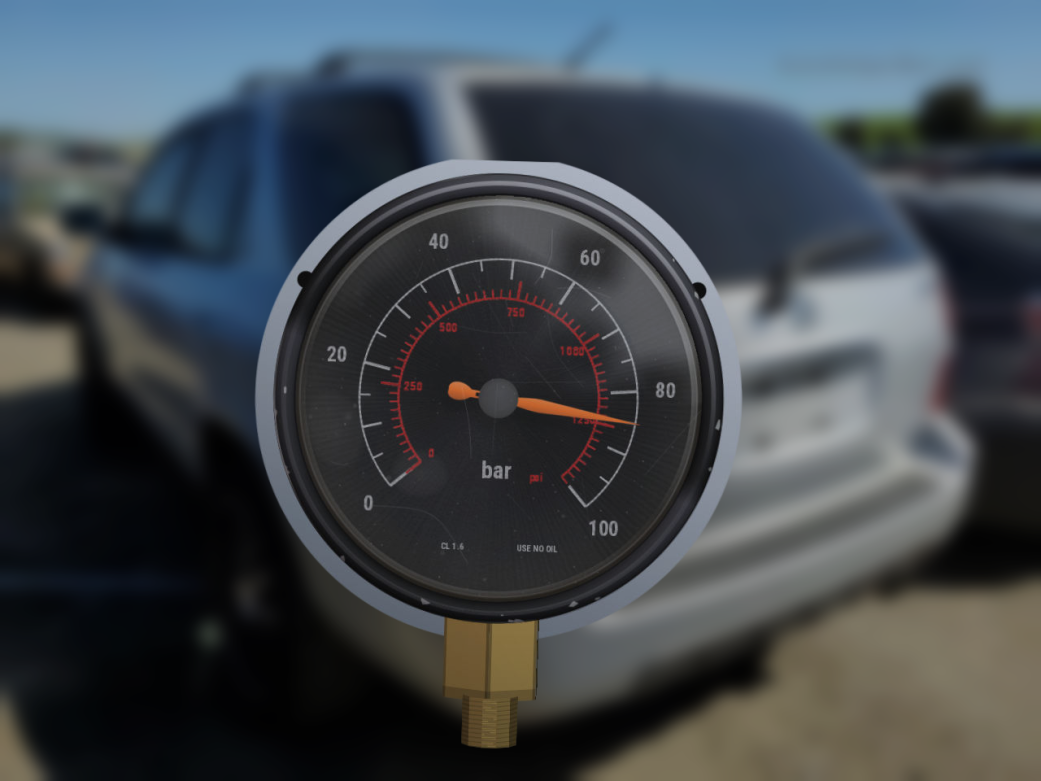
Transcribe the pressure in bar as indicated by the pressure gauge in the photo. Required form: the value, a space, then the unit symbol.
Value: 85 bar
